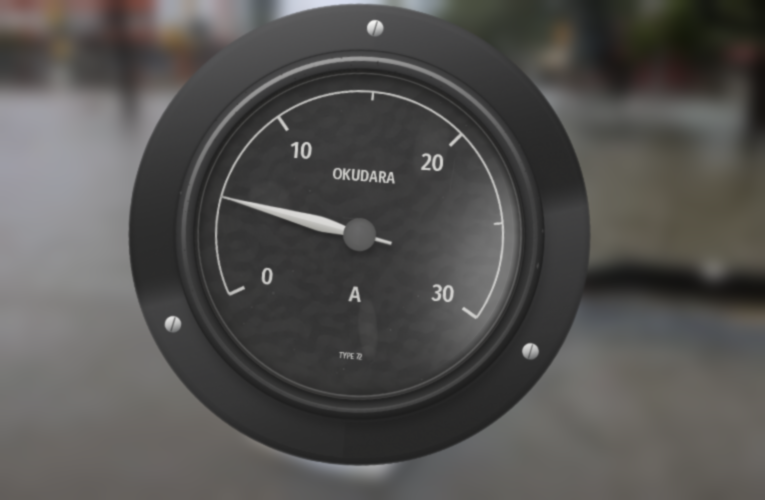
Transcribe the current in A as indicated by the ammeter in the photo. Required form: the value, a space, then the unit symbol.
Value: 5 A
